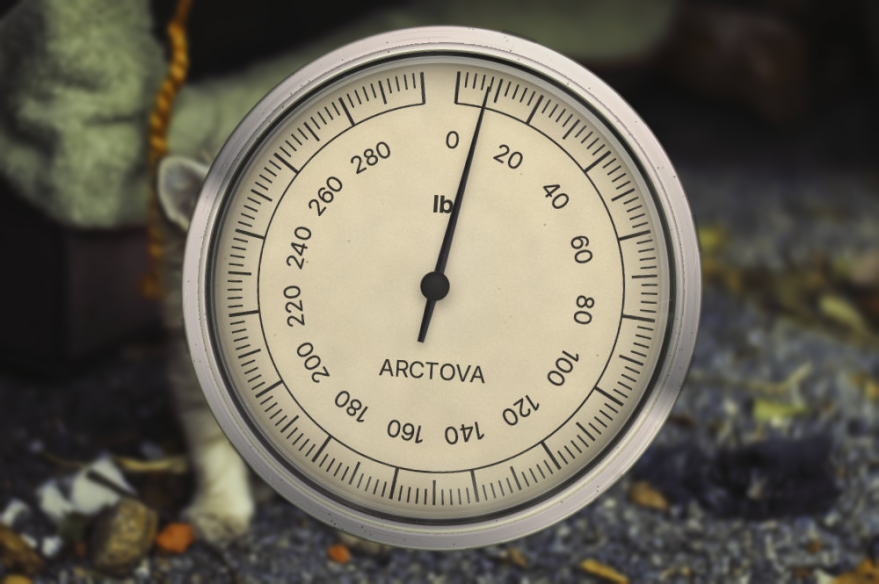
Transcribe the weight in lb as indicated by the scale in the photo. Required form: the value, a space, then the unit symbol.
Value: 8 lb
